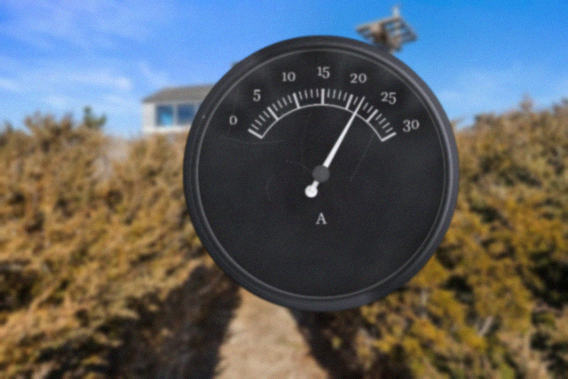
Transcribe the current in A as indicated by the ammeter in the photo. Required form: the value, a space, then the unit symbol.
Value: 22 A
